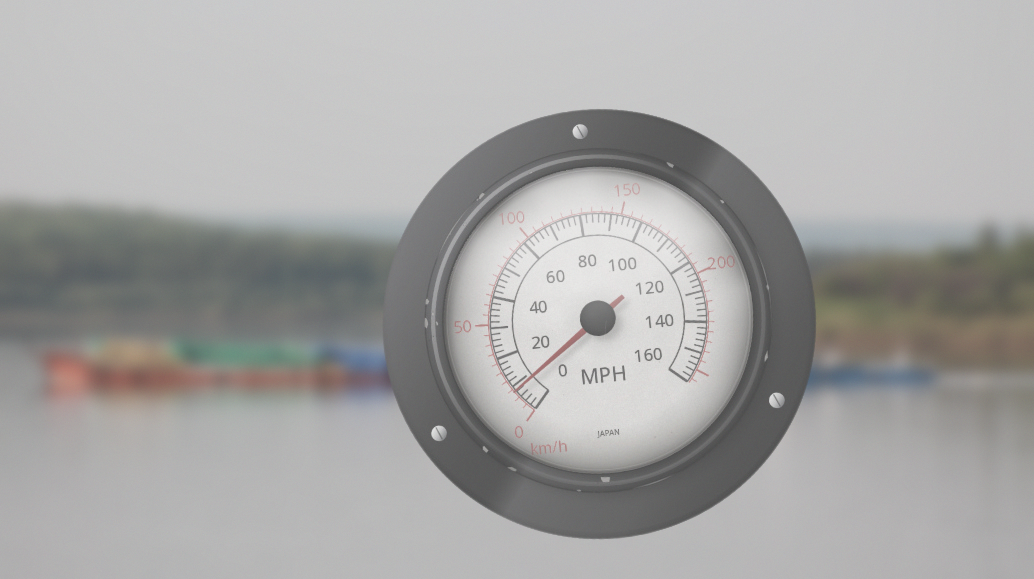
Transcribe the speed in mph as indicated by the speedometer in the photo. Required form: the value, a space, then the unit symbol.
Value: 8 mph
